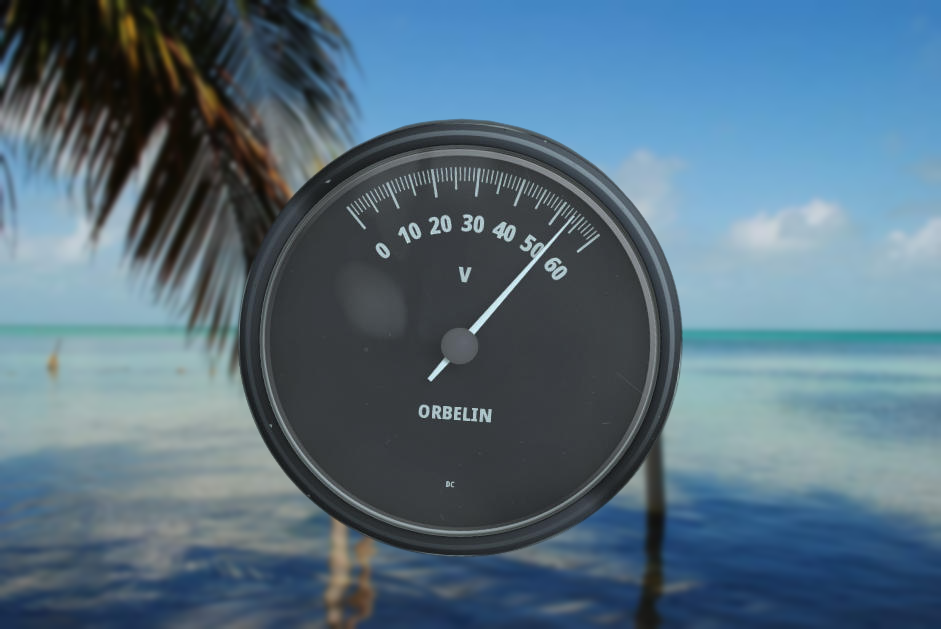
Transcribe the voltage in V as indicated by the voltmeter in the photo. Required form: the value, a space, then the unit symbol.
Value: 53 V
